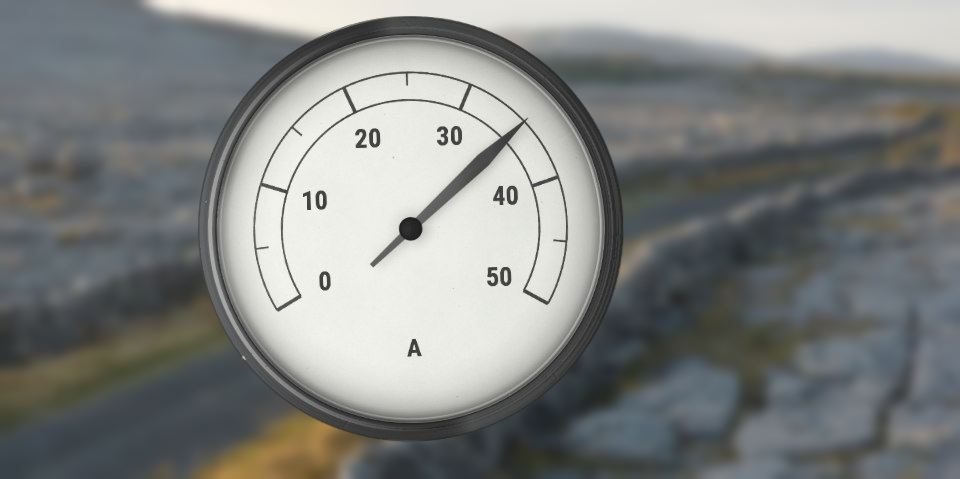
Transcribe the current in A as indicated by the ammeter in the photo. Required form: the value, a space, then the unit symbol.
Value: 35 A
